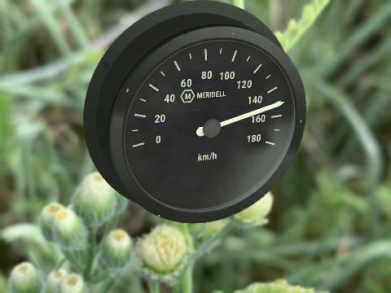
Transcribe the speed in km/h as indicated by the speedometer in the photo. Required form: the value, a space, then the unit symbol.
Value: 150 km/h
